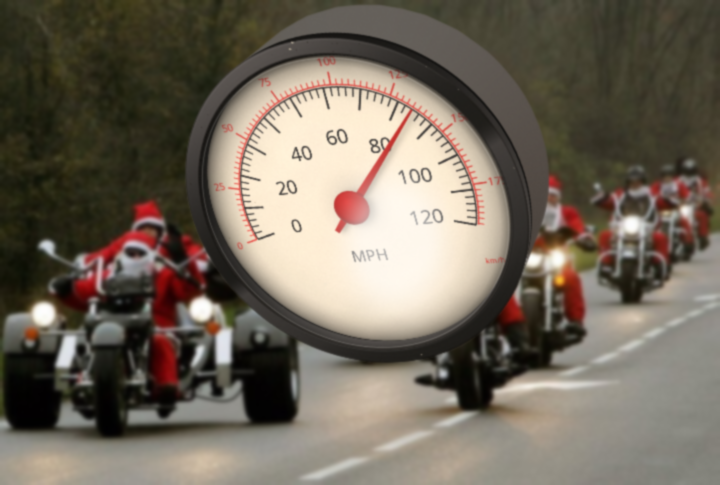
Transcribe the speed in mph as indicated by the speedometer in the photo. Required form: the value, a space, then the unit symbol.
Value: 84 mph
